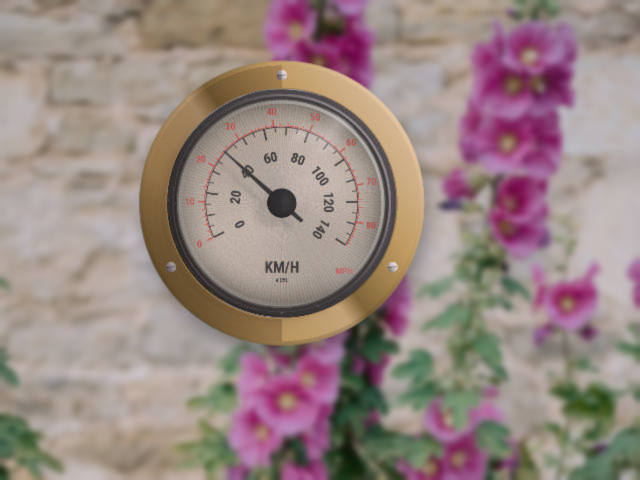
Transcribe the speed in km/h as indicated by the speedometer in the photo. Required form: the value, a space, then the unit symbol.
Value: 40 km/h
